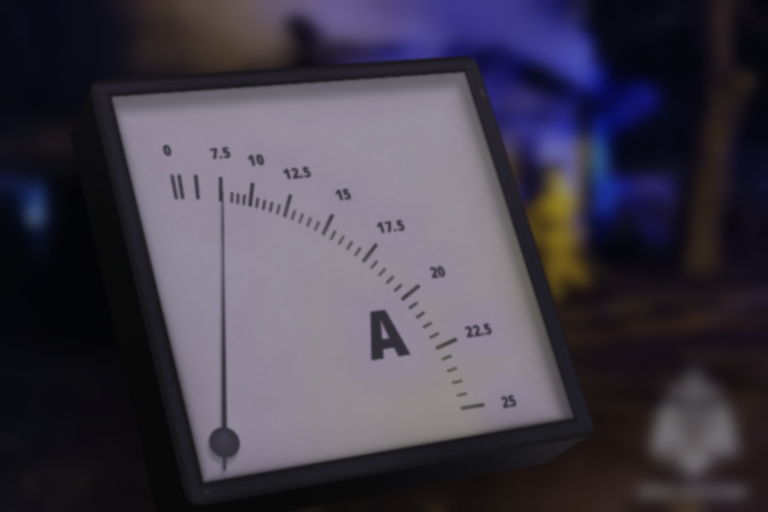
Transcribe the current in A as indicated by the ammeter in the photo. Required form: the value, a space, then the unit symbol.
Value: 7.5 A
